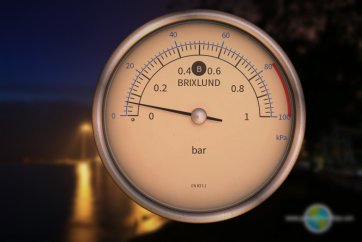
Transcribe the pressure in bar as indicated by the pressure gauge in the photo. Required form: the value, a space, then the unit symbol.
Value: 0.06 bar
